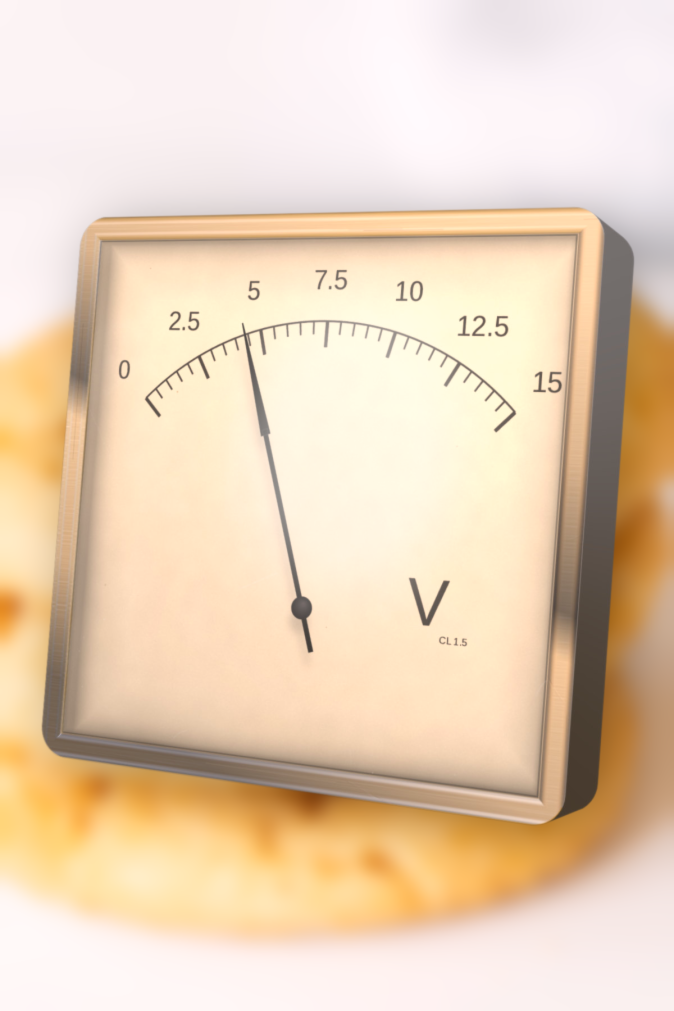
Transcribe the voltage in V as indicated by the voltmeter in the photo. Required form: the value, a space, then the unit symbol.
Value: 4.5 V
